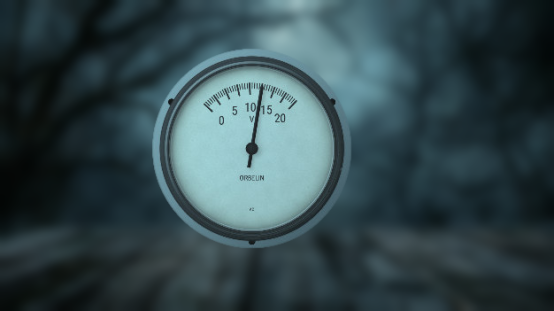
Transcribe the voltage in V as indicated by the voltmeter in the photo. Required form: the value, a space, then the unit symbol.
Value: 12.5 V
